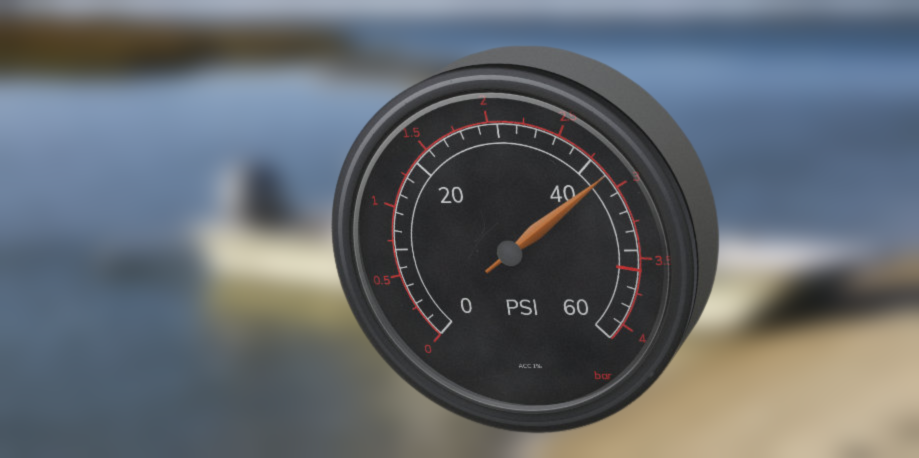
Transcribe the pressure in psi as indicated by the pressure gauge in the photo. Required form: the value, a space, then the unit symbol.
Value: 42 psi
